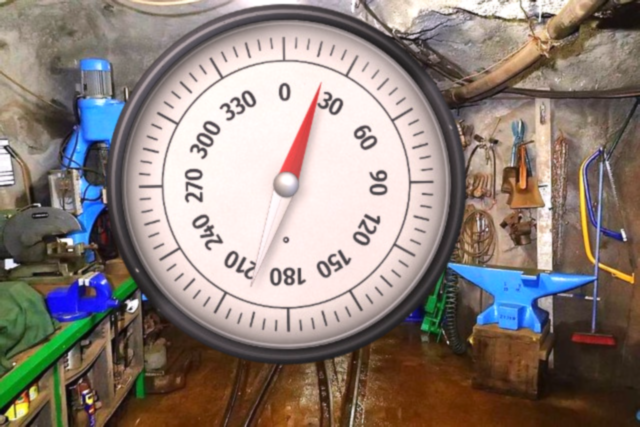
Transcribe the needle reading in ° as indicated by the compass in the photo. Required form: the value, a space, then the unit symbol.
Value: 20 °
